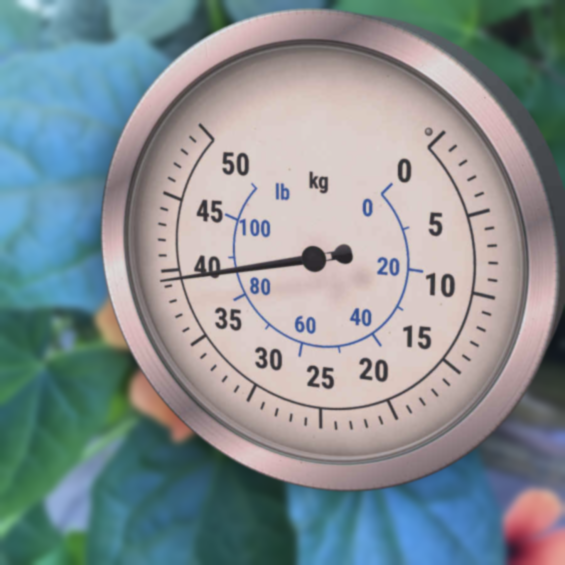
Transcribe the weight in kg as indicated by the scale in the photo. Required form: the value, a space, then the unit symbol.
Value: 39.5 kg
